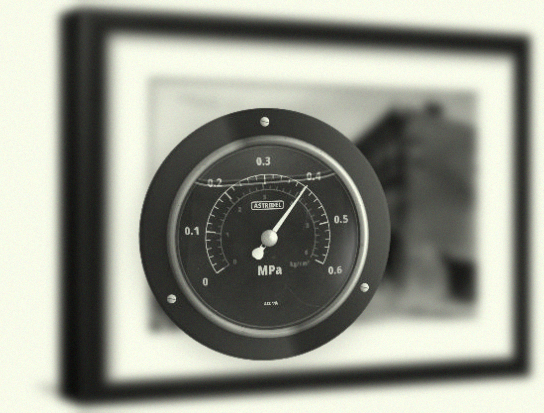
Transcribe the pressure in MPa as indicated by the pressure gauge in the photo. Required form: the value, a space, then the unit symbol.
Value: 0.4 MPa
